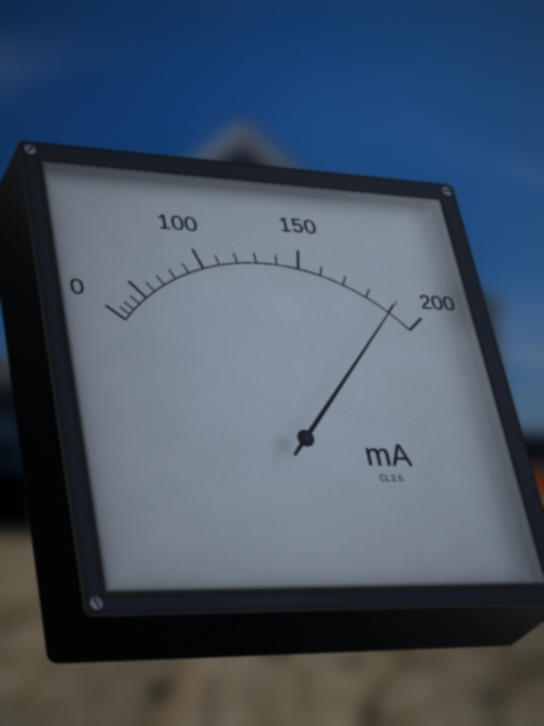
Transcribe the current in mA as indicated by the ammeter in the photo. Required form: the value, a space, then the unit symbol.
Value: 190 mA
